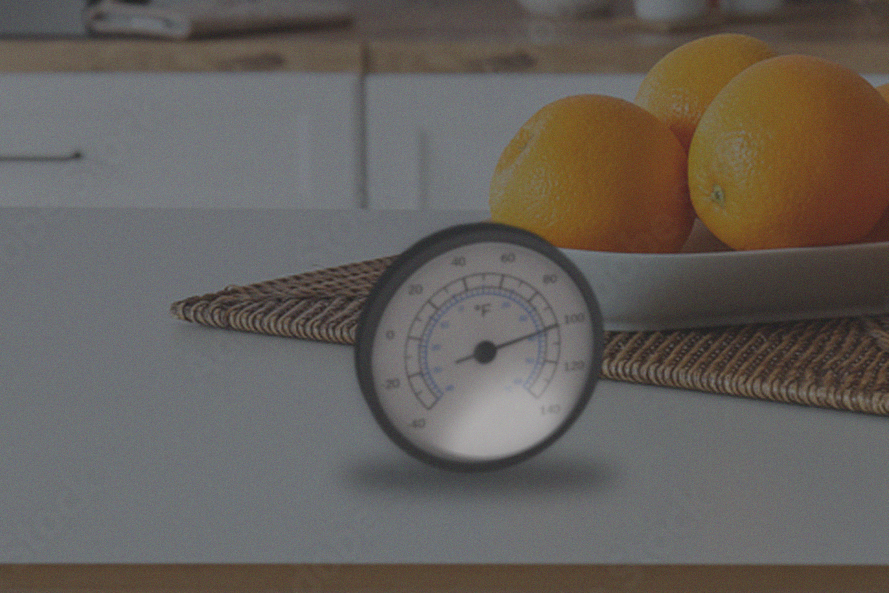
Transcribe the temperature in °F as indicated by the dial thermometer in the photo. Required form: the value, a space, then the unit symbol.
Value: 100 °F
